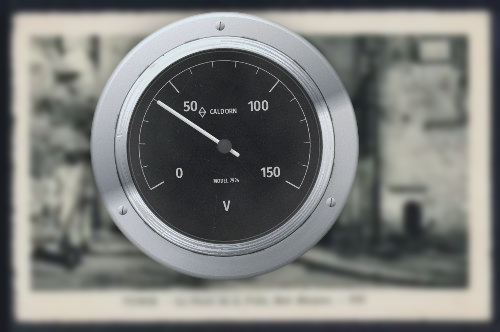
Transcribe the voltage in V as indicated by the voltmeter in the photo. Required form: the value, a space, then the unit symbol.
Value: 40 V
